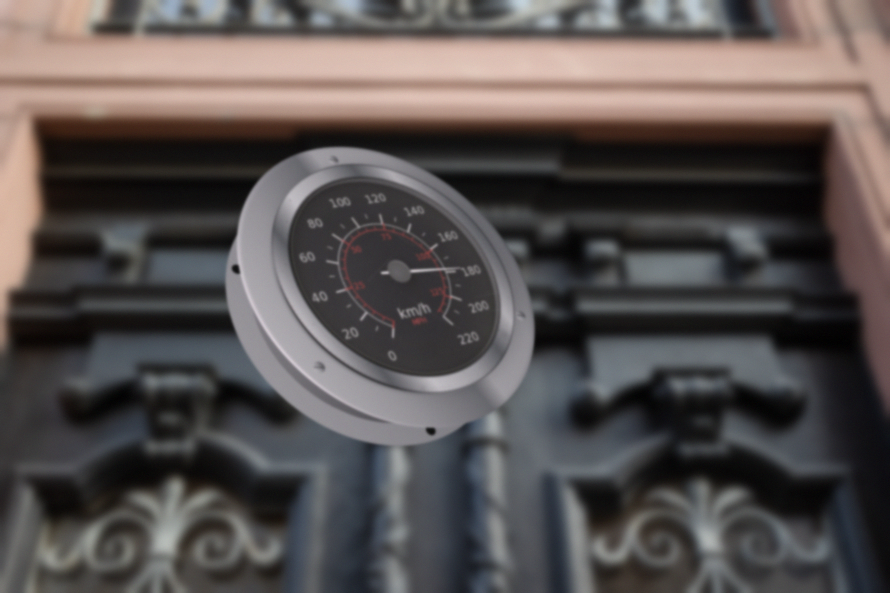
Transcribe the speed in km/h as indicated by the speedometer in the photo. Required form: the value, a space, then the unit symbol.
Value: 180 km/h
